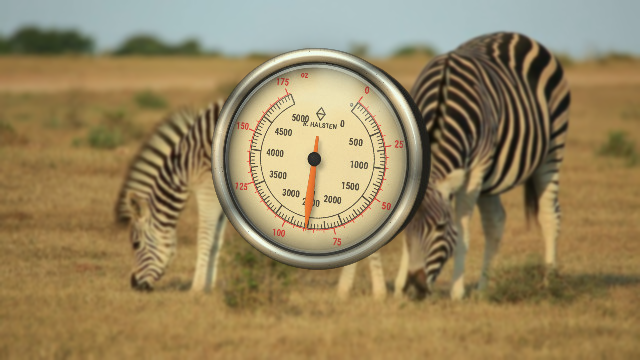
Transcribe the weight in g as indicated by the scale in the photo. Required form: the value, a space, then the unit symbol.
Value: 2500 g
